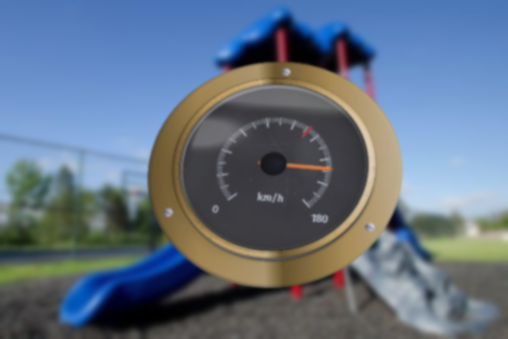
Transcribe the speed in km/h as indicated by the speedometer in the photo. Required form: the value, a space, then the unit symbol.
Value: 150 km/h
